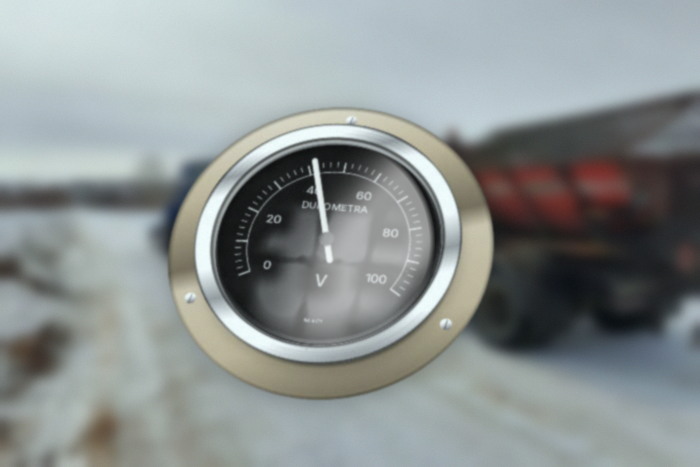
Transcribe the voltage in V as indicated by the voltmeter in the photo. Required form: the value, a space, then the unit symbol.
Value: 42 V
